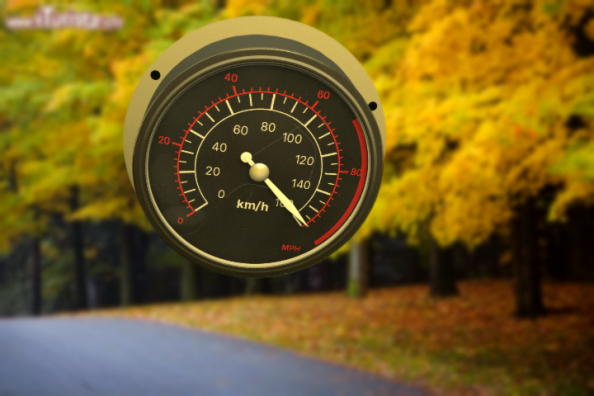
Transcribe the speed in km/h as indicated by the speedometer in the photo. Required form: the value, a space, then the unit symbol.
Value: 157.5 km/h
